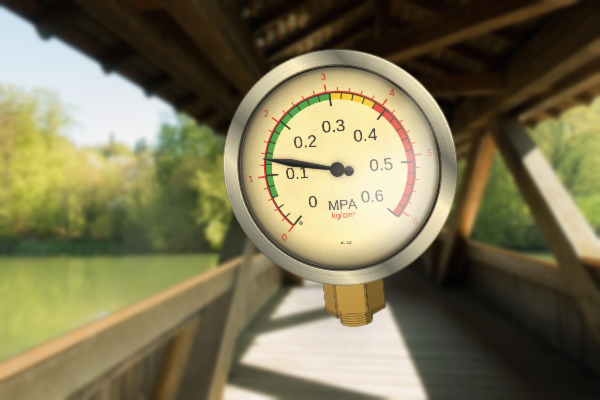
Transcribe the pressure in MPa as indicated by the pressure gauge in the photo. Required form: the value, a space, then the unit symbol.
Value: 0.13 MPa
